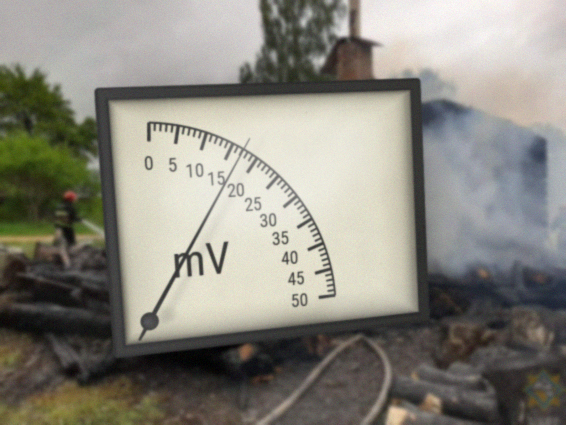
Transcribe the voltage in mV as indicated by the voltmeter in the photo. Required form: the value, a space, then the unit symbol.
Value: 17 mV
